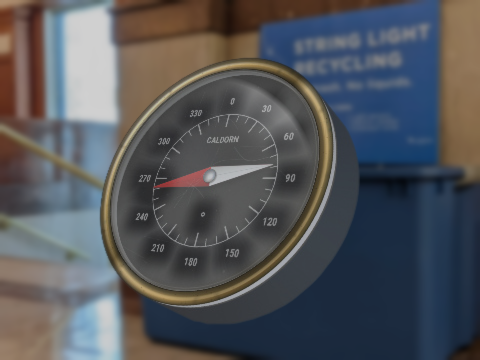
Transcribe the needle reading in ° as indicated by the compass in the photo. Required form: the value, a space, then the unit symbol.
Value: 260 °
